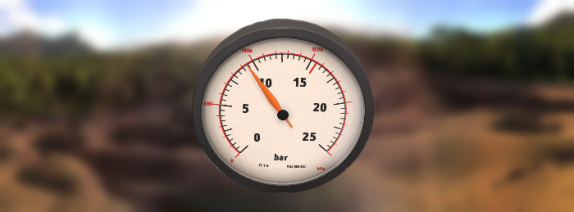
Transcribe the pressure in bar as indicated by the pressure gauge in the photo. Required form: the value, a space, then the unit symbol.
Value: 9.5 bar
